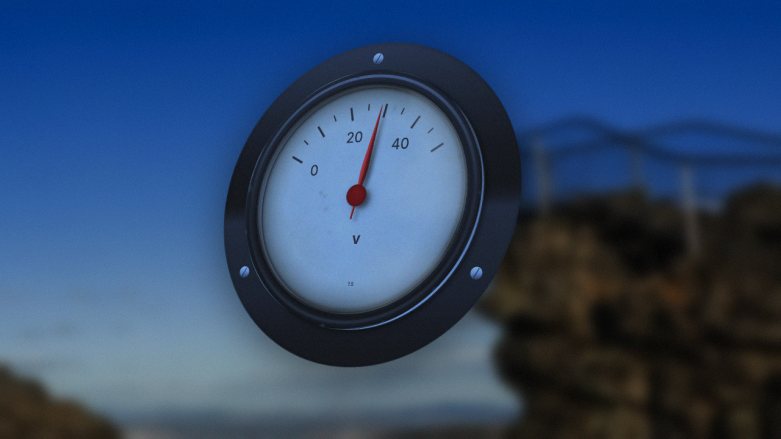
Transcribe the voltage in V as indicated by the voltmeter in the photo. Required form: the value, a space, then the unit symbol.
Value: 30 V
